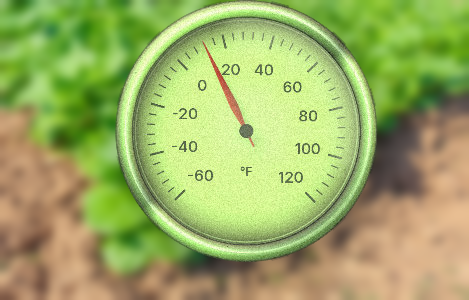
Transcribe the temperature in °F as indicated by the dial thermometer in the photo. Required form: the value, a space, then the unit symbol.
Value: 12 °F
